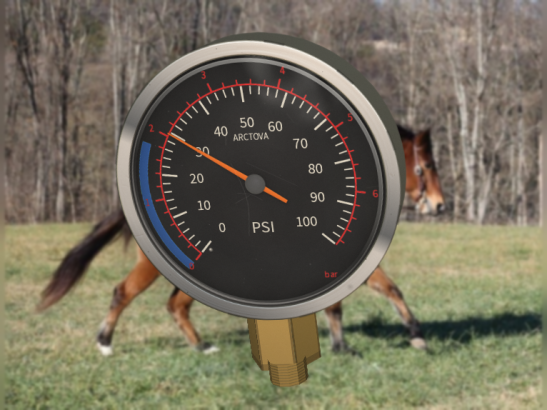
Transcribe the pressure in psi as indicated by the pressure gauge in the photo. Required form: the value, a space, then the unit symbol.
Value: 30 psi
